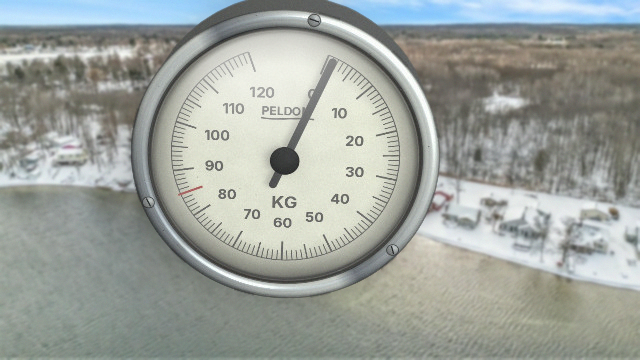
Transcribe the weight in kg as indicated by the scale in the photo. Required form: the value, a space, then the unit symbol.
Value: 1 kg
